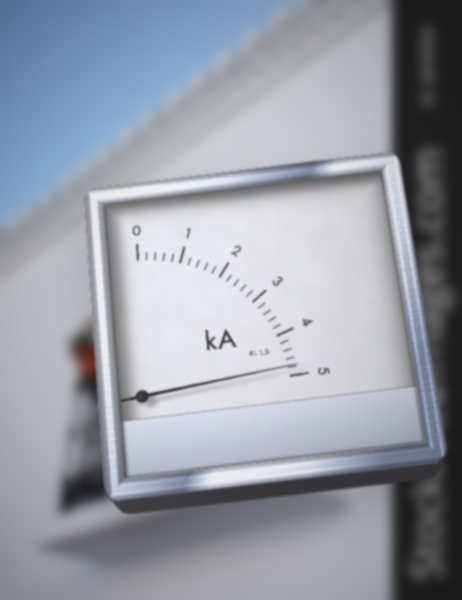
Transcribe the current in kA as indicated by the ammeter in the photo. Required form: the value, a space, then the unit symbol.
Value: 4.8 kA
